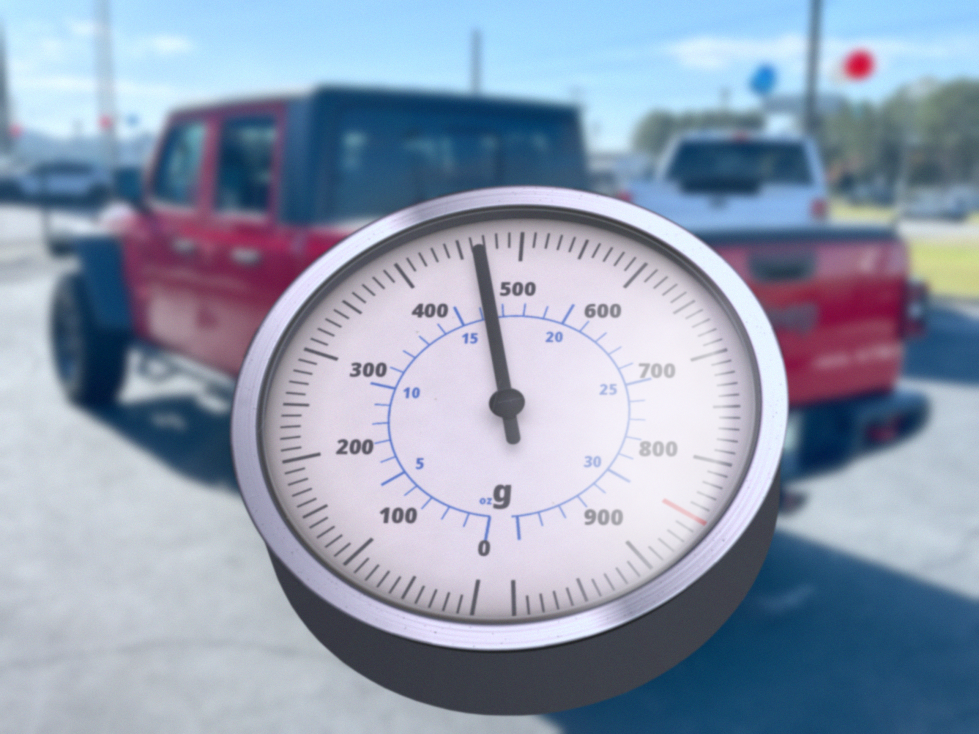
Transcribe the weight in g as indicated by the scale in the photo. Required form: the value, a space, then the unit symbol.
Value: 465 g
